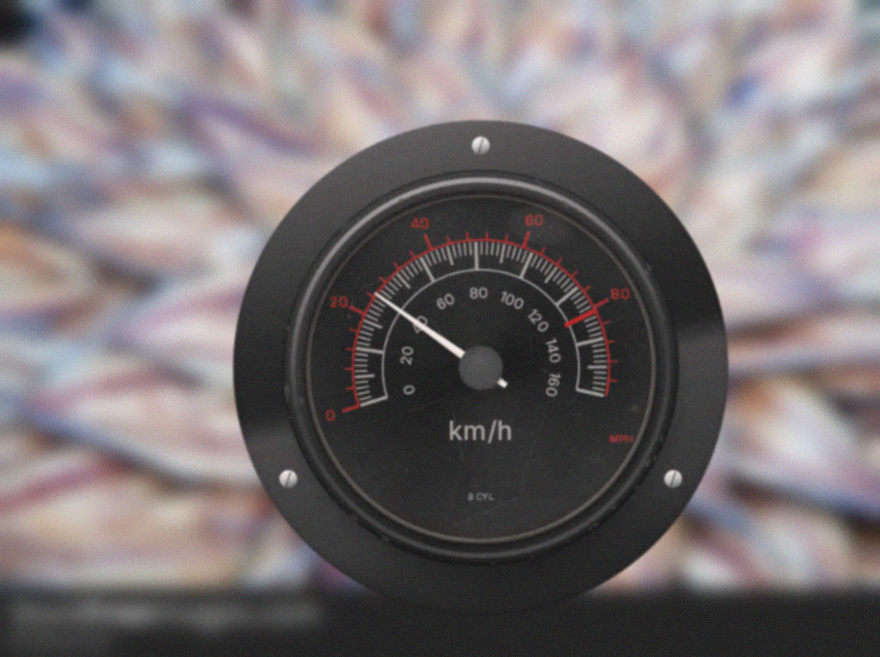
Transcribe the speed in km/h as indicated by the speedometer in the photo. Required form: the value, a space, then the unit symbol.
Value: 40 km/h
